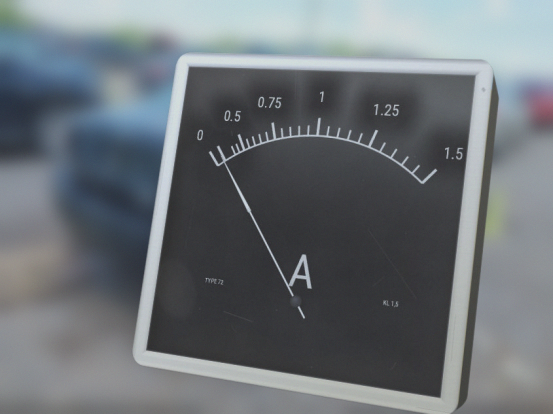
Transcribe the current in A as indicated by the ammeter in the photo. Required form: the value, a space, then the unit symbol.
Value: 0.25 A
